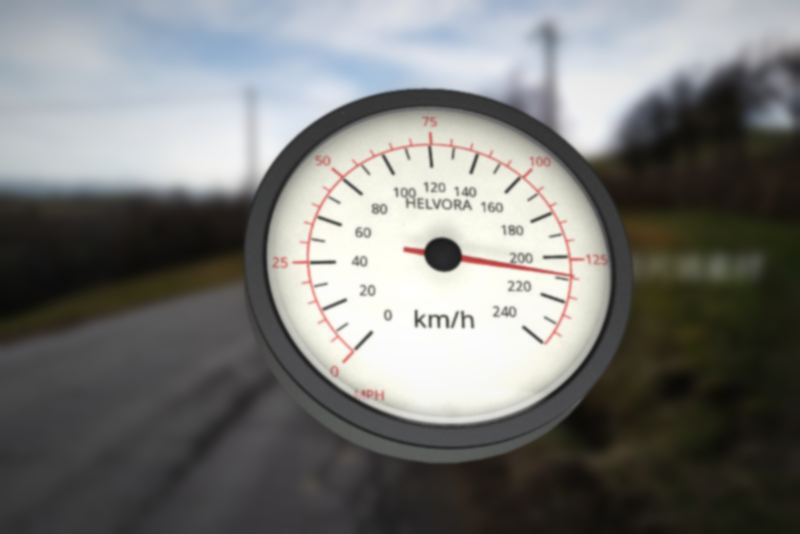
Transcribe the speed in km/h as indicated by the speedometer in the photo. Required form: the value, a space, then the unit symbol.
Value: 210 km/h
